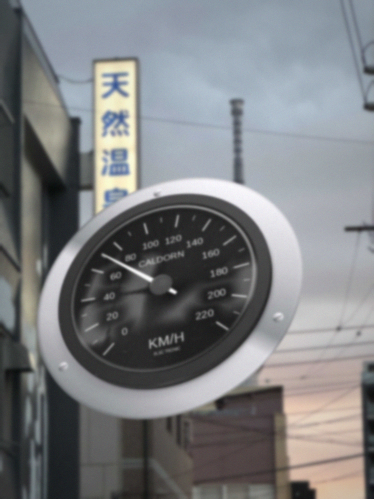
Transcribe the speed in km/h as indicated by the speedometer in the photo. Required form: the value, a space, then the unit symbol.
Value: 70 km/h
